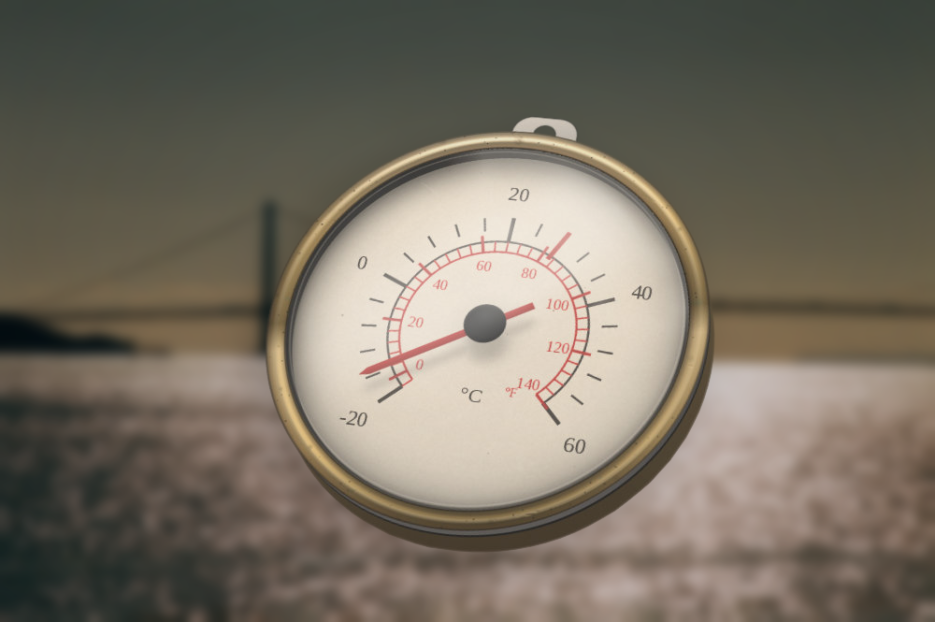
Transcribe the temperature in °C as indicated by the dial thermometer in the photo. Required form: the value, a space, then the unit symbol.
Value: -16 °C
